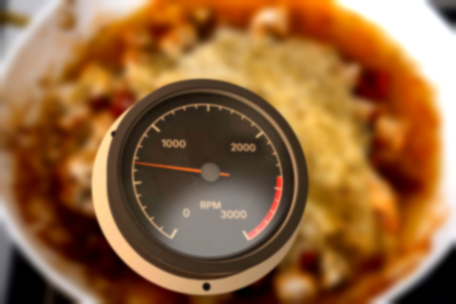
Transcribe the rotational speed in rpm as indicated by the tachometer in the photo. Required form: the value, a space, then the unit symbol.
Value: 650 rpm
